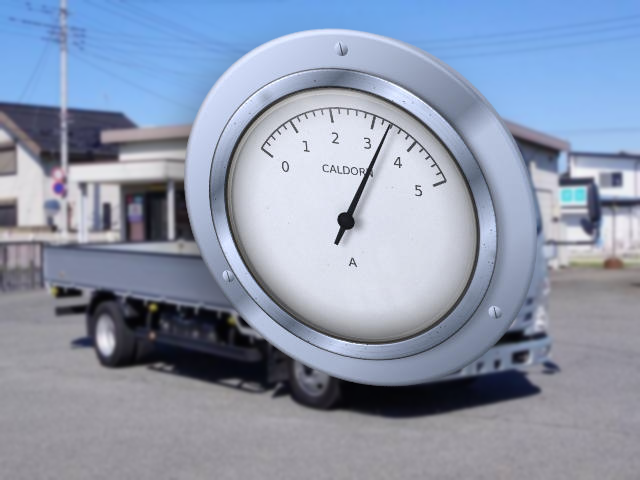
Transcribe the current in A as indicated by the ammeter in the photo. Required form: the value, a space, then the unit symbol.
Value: 3.4 A
